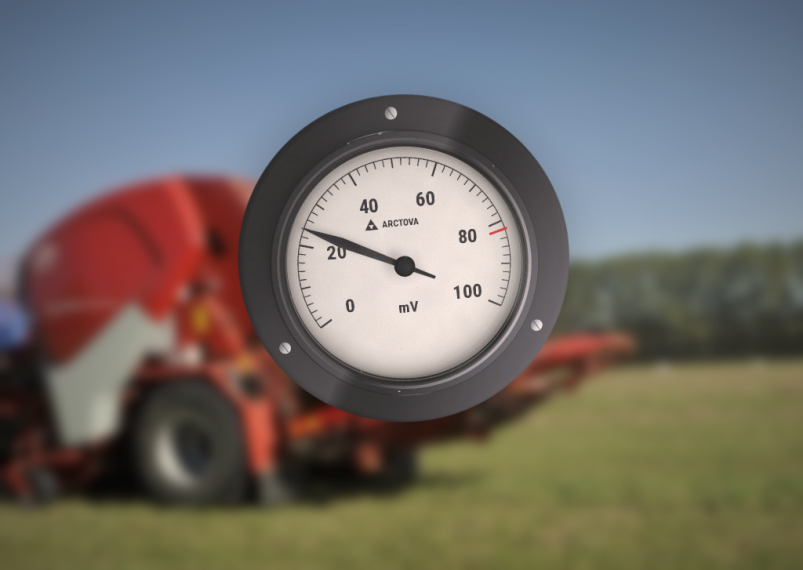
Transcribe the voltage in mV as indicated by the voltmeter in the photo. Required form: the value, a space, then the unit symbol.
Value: 24 mV
